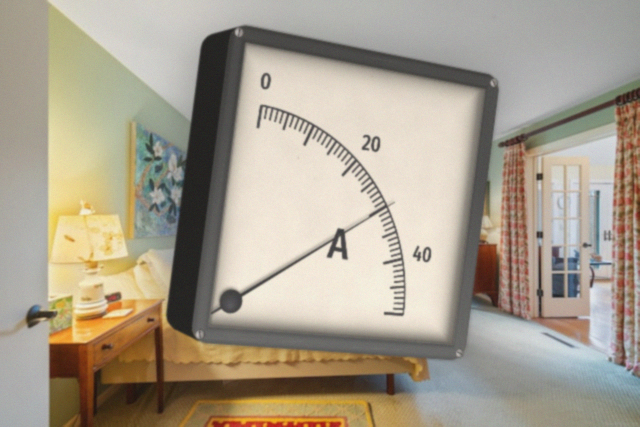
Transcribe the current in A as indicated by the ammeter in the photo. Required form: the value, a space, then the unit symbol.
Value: 30 A
